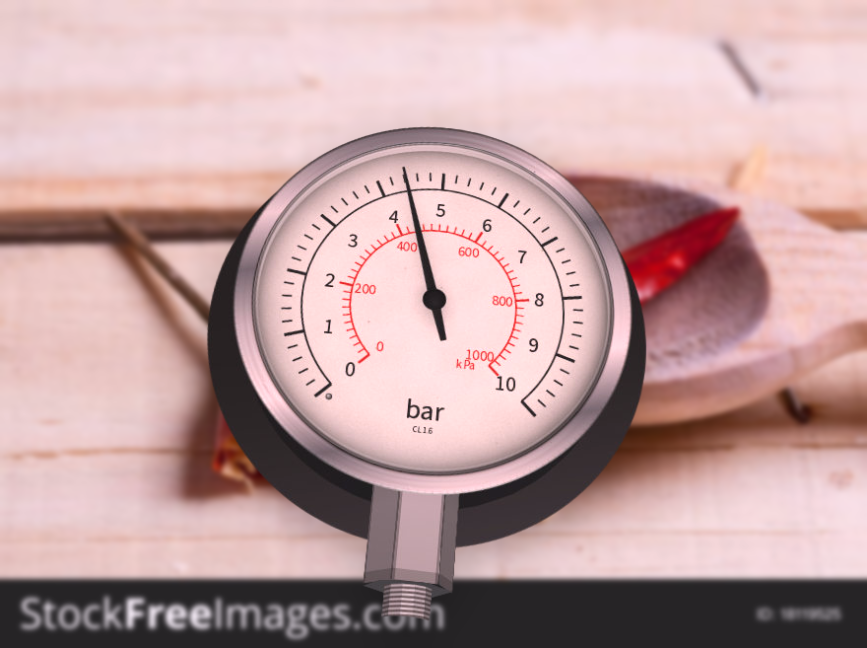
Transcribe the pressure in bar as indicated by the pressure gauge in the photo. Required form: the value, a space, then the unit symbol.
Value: 4.4 bar
